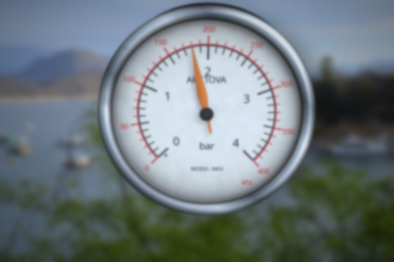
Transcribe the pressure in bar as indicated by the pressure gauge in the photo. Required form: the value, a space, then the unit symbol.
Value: 1.8 bar
